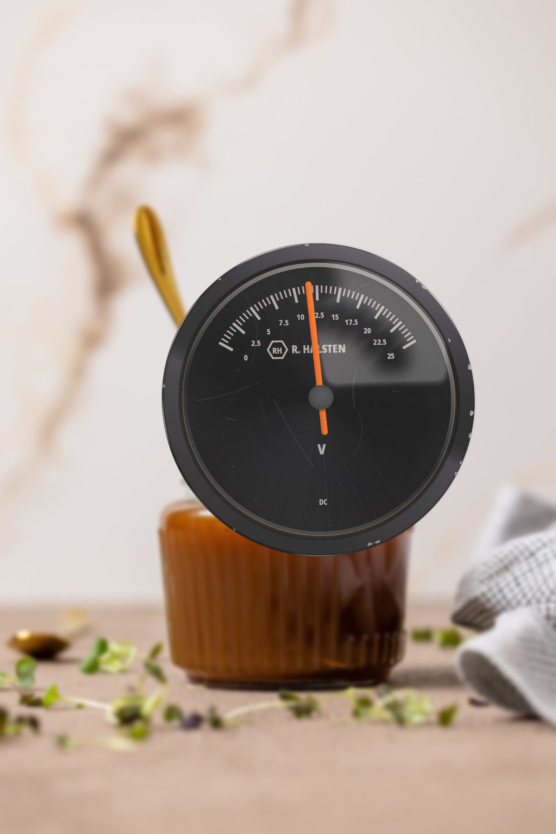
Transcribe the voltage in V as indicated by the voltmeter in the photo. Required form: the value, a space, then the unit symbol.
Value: 11.5 V
